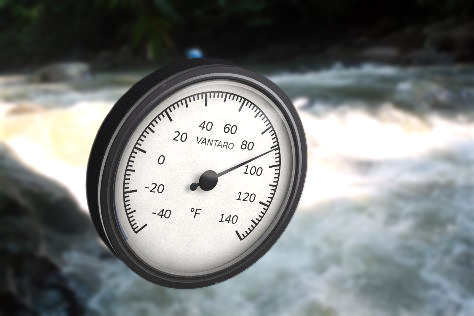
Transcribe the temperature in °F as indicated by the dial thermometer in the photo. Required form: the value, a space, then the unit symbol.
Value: 90 °F
